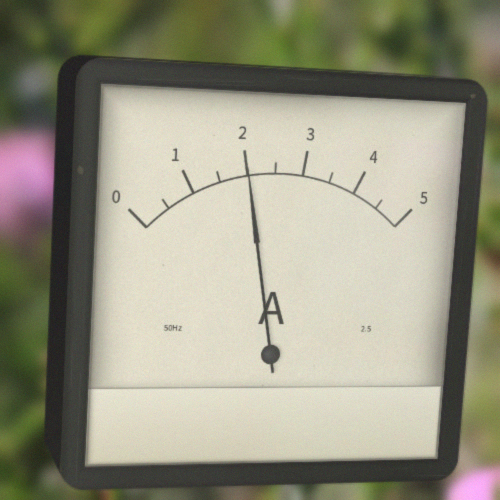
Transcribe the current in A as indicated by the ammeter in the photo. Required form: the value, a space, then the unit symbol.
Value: 2 A
